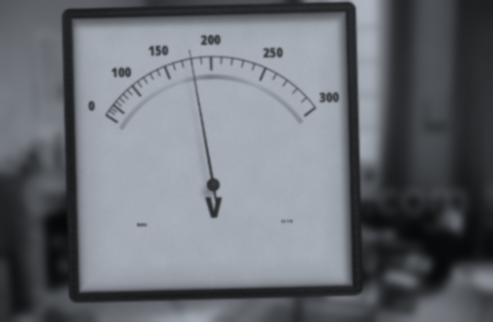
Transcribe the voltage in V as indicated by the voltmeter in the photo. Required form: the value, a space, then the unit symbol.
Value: 180 V
